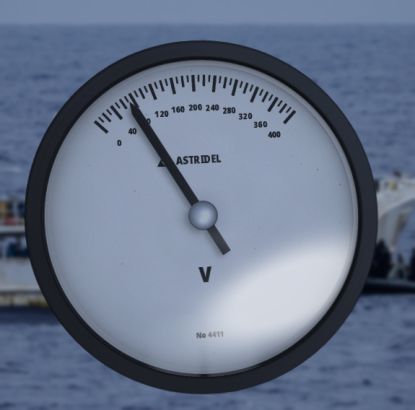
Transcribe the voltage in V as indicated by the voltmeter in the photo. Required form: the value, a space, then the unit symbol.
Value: 70 V
